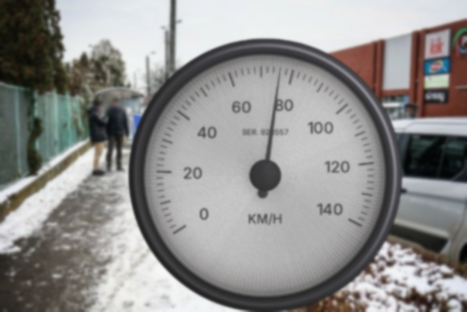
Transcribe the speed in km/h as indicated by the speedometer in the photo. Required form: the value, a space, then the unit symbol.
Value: 76 km/h
